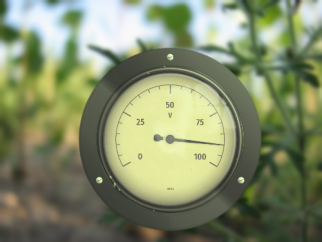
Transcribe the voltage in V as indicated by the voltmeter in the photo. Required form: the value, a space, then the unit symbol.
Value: 90 V
